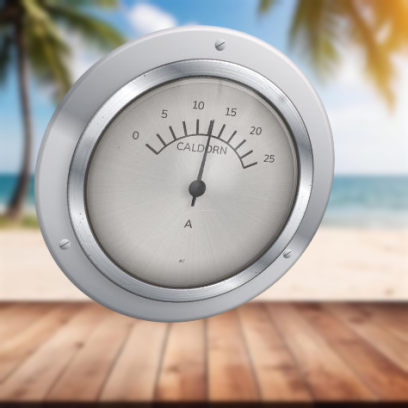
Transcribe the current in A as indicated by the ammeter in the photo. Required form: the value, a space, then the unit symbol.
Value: 12.5 A
